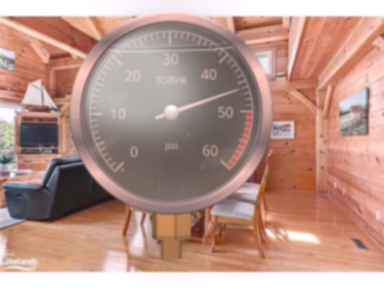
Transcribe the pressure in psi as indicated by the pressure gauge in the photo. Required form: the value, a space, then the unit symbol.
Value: 46 psi
